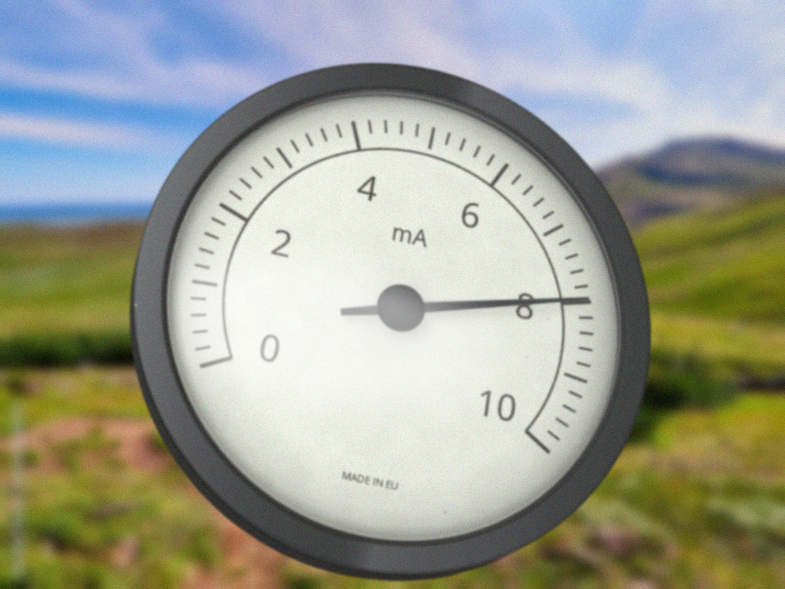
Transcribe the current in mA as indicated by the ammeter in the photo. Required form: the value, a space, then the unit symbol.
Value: 8 mA
